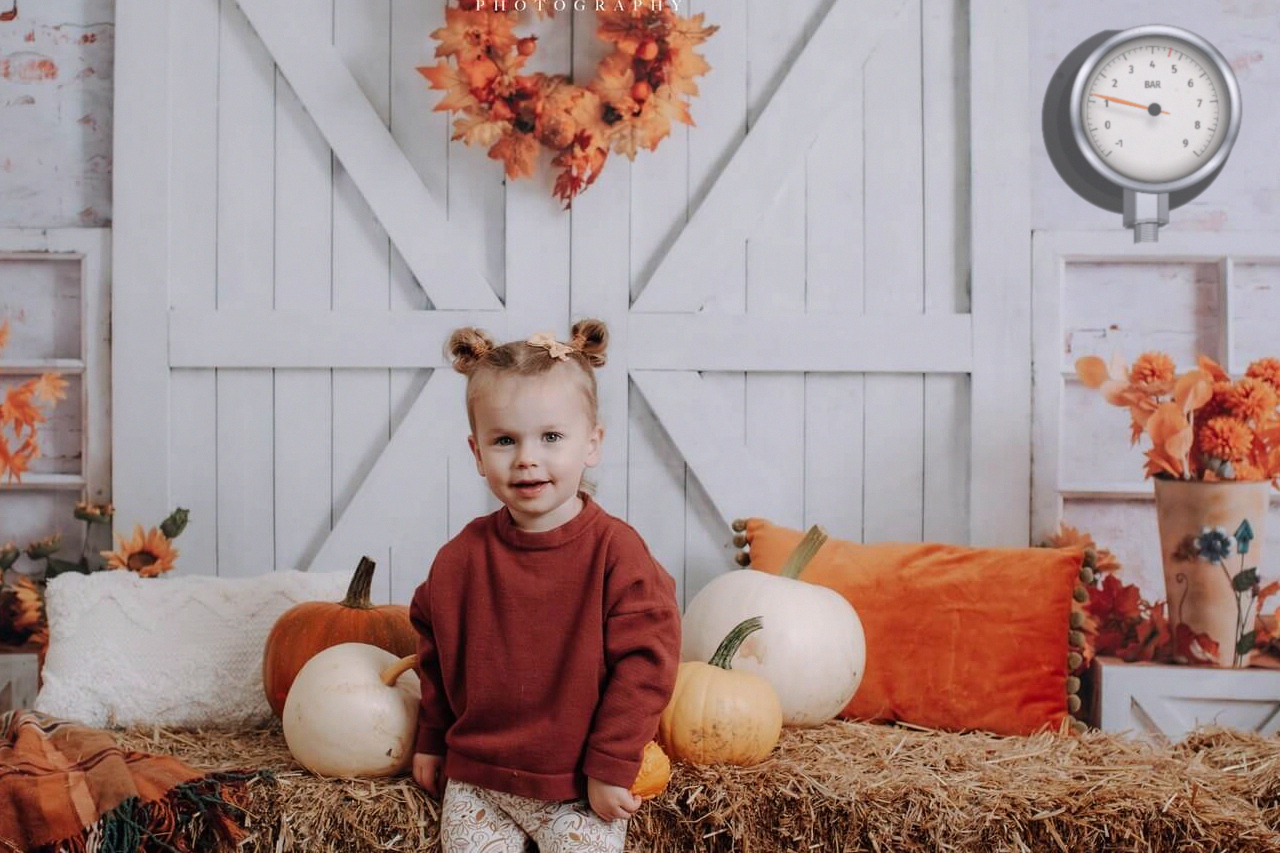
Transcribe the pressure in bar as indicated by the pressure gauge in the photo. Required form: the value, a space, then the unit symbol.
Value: 1.2 bar
